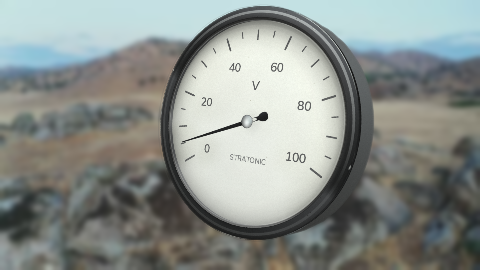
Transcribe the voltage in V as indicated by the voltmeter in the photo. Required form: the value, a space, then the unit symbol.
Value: 5 V
